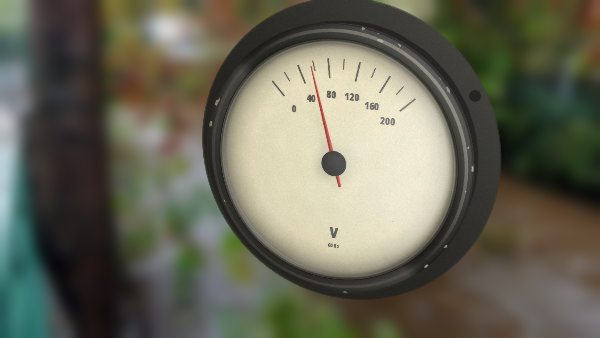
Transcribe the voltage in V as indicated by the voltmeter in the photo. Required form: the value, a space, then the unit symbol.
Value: 60 V
